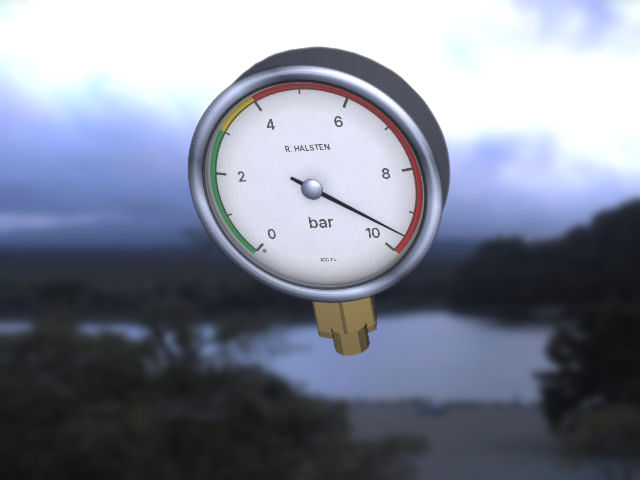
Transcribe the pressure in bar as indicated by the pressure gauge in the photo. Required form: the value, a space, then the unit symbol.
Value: 9.5 bar
